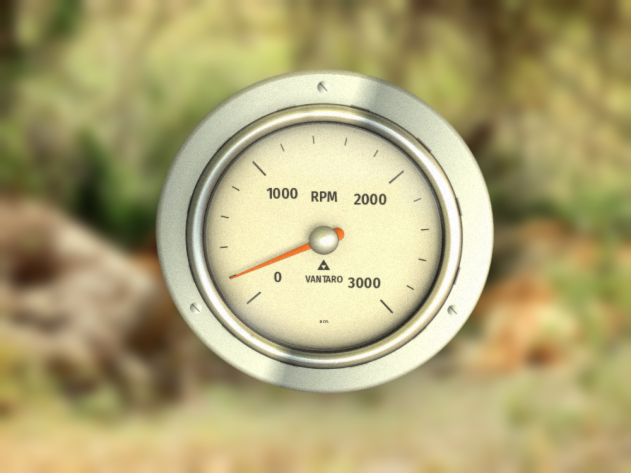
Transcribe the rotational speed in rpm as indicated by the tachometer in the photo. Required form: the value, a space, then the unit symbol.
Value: 200 rpm
